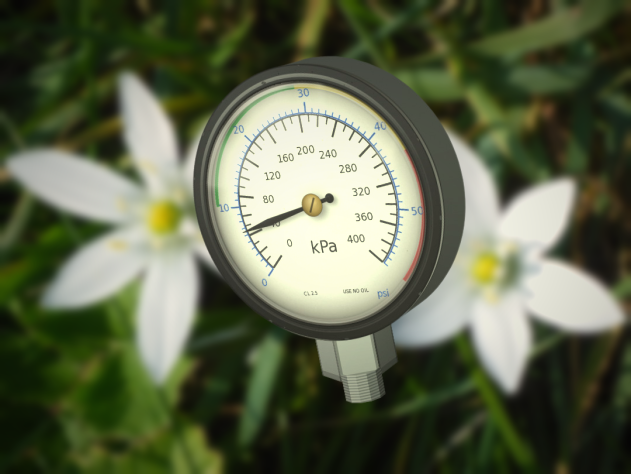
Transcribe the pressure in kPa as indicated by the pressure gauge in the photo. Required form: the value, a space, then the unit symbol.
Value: 45 kPa
